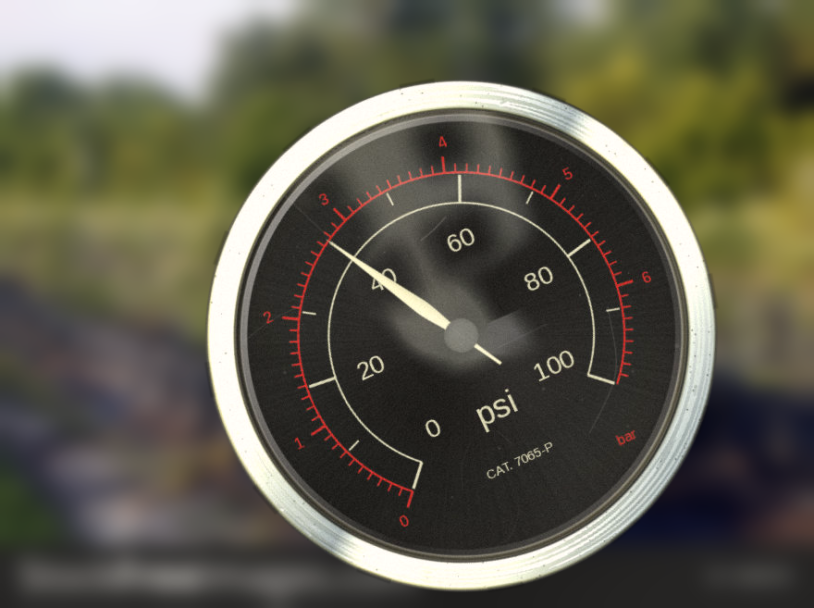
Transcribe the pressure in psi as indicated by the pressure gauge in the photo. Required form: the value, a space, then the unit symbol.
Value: 40 psi
